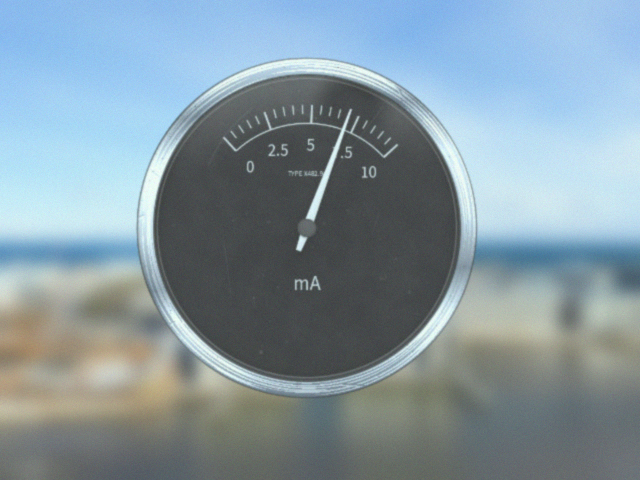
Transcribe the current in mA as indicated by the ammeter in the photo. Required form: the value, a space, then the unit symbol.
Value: 7 mA
